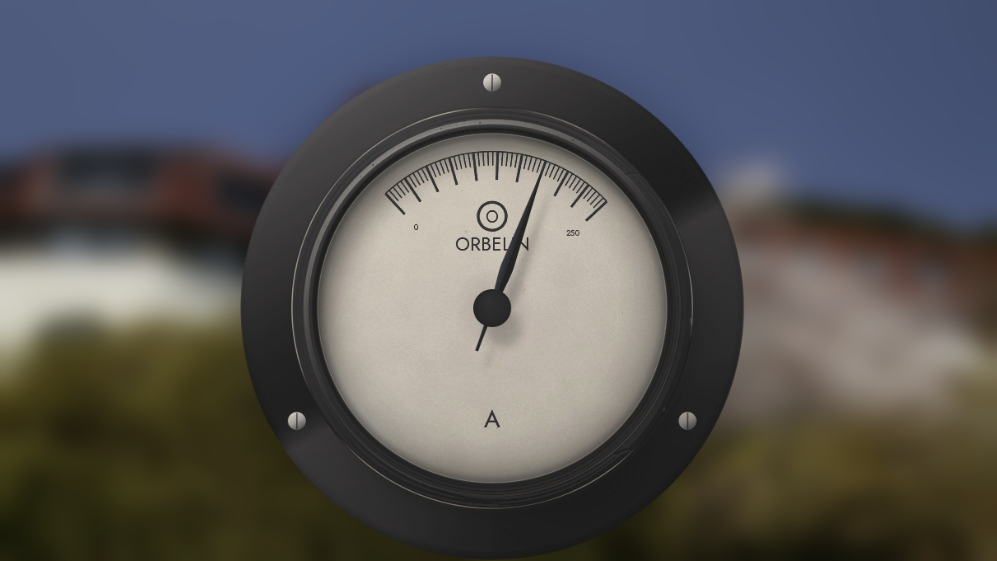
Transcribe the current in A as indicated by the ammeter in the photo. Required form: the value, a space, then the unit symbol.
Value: 175 A
